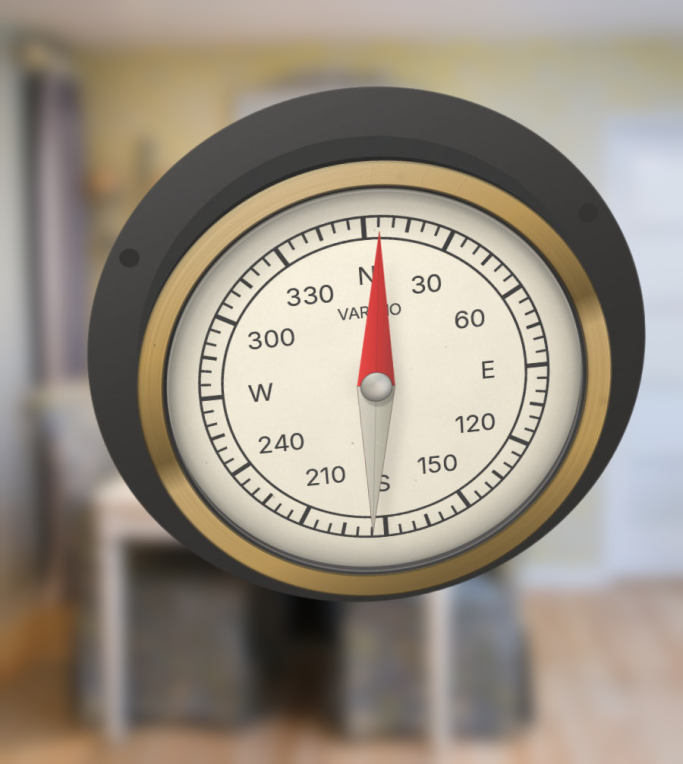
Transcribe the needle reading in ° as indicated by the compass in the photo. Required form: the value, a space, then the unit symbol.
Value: 5 °
